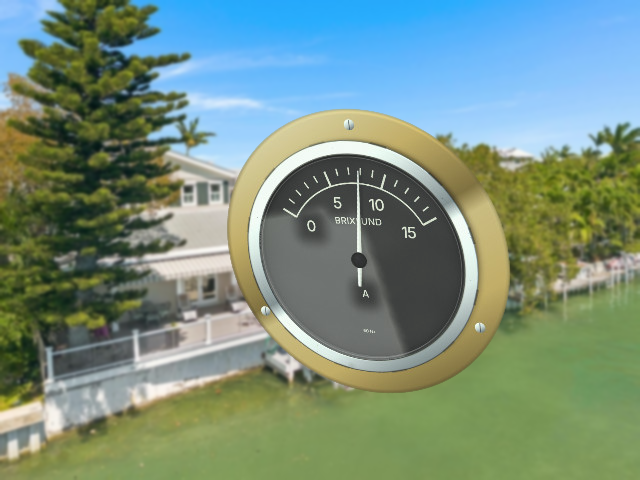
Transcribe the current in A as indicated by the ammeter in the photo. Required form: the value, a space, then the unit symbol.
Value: 8 A
